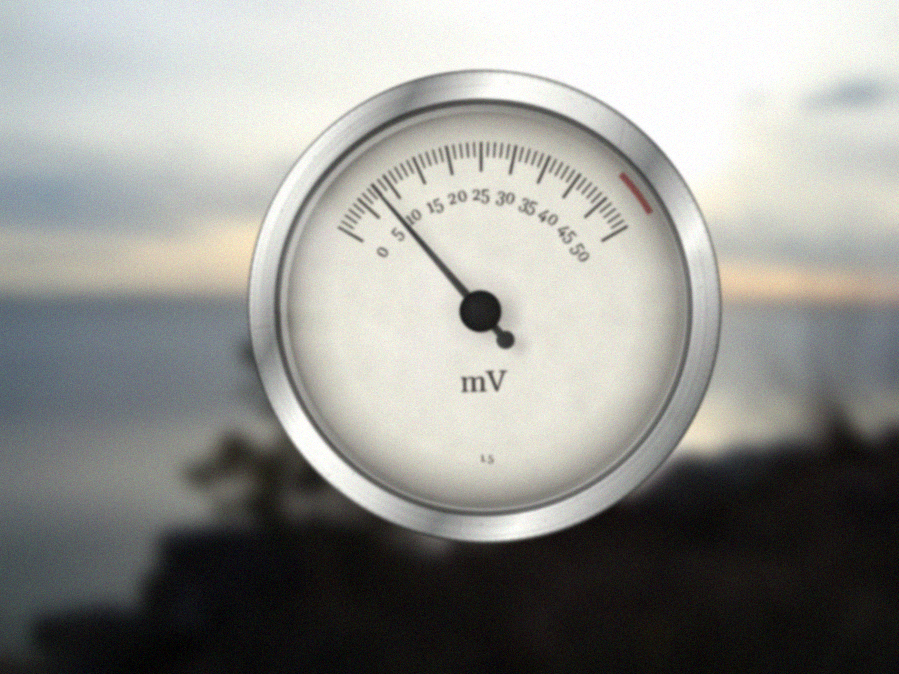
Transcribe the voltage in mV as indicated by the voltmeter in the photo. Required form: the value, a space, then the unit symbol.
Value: 8 mV
